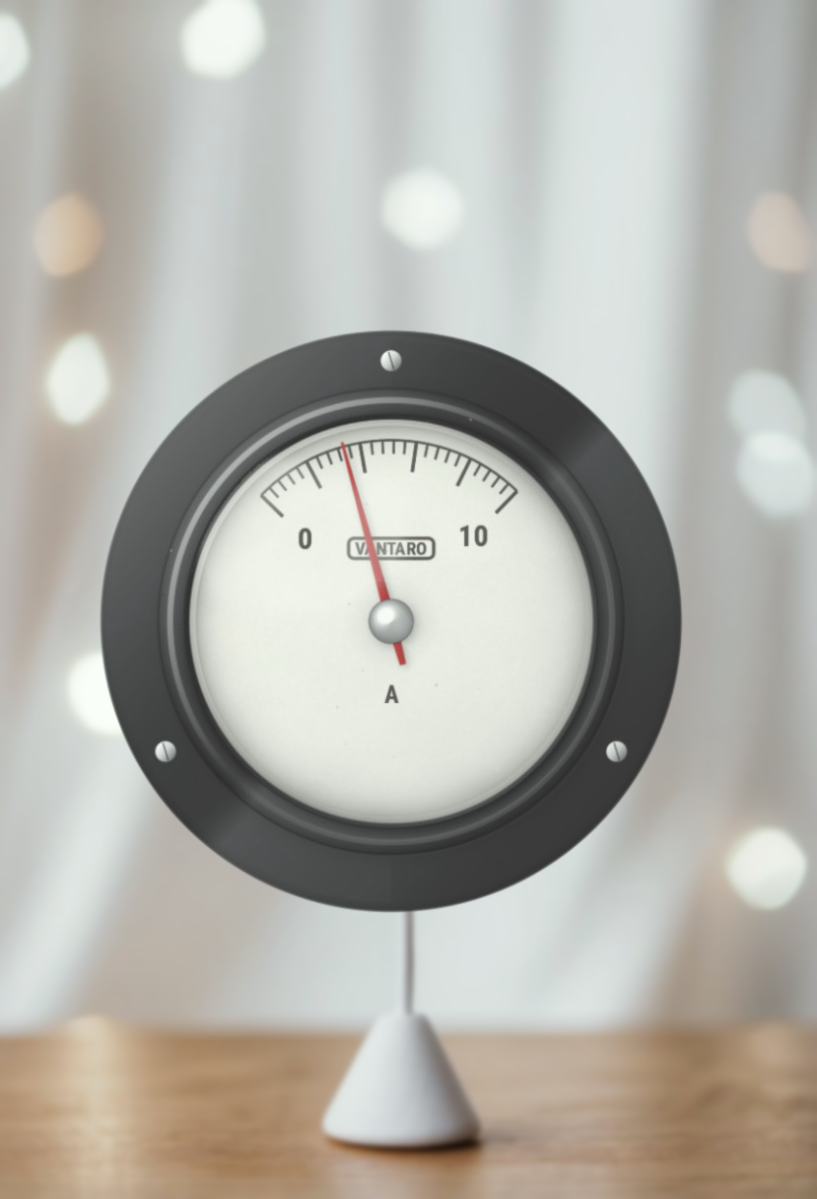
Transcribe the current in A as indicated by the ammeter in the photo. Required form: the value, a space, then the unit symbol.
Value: 3.4 A
